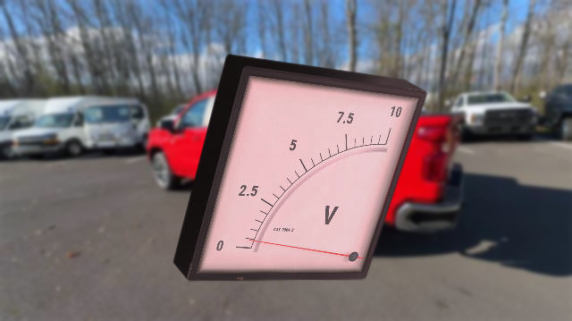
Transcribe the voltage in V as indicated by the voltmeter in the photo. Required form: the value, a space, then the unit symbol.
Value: 0.5 V
